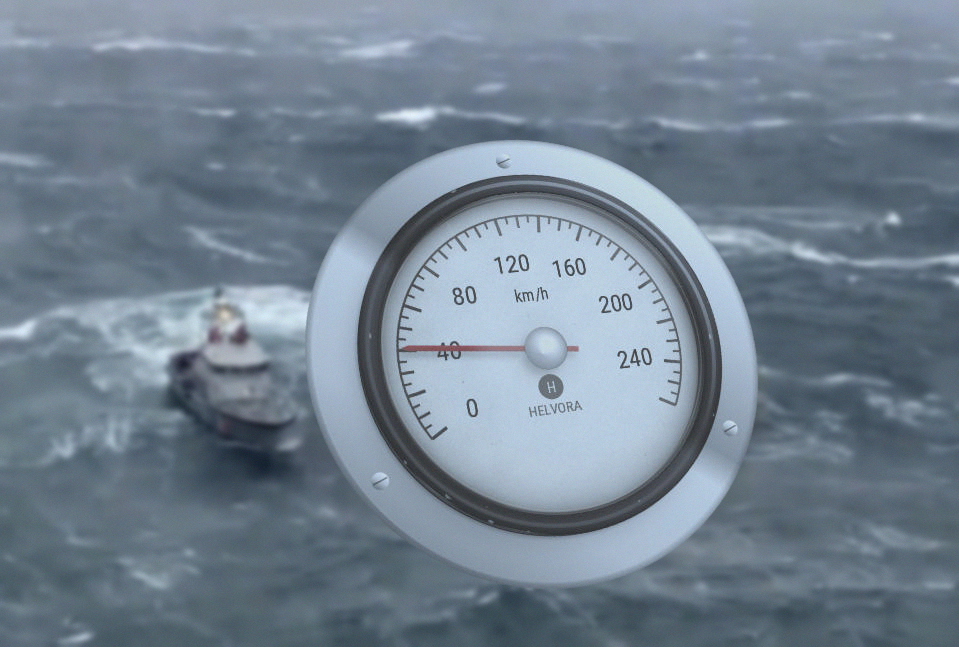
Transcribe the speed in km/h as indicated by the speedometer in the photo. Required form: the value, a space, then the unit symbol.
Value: 40 km/h
